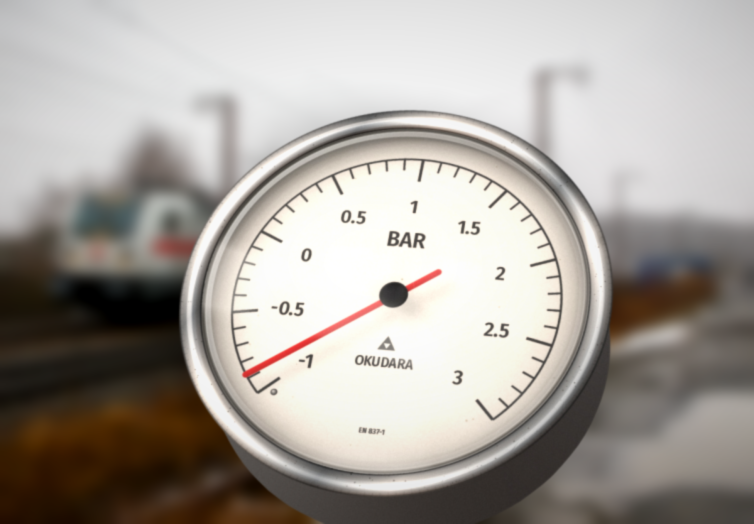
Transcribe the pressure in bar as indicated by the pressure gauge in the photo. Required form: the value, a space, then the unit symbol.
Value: -0.9 bar
